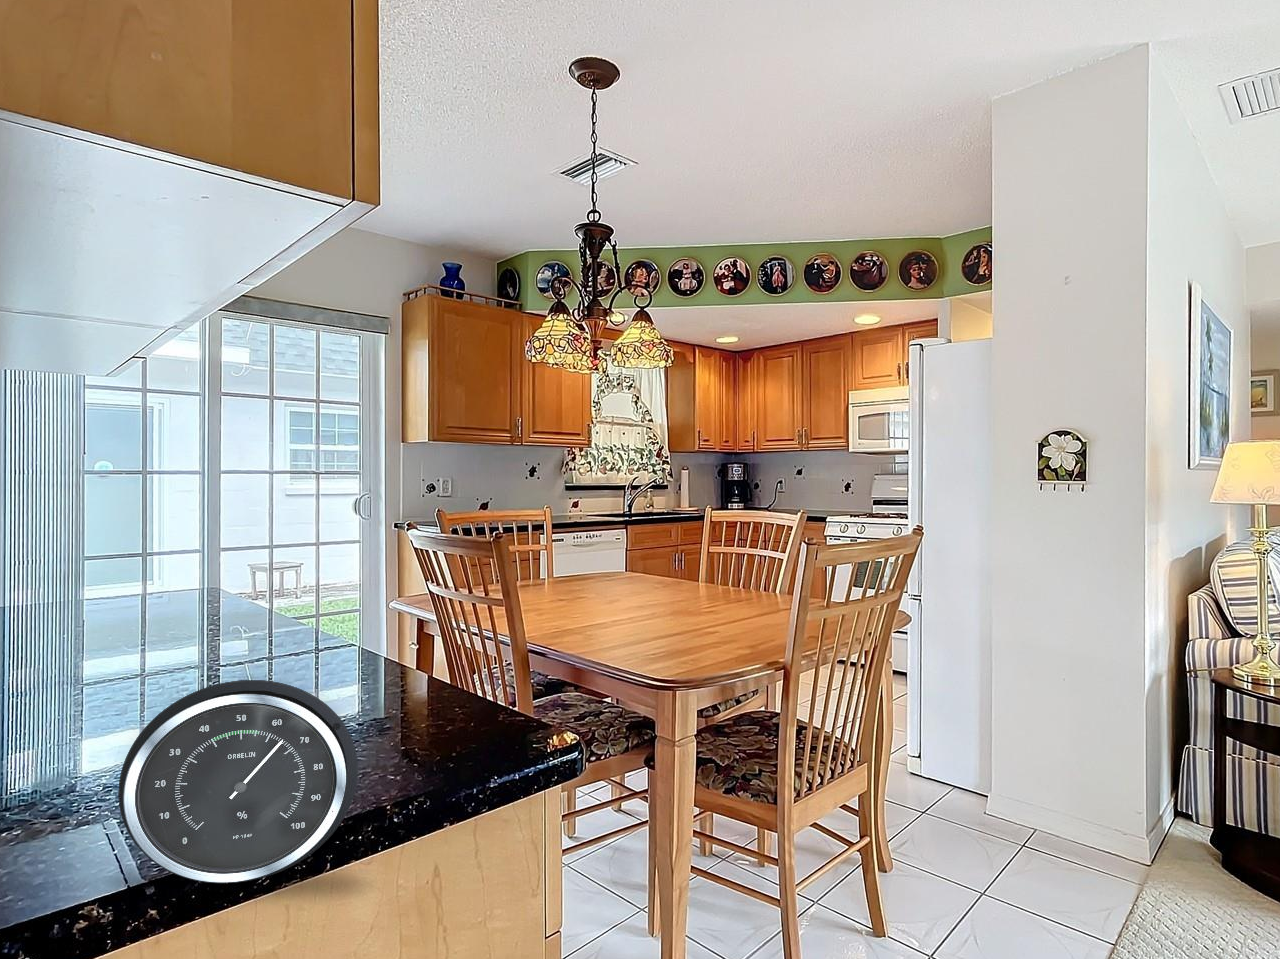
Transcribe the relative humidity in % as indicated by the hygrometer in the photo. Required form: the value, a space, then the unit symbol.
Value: 65 %
